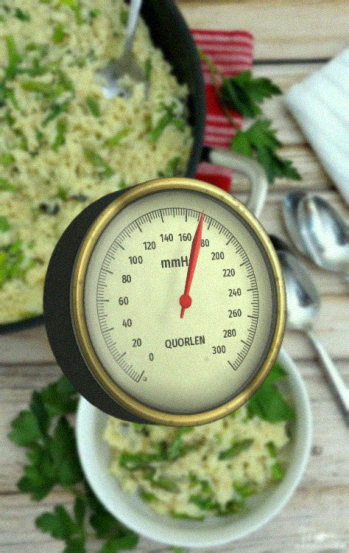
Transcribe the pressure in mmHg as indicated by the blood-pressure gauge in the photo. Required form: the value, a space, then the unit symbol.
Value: 170 mmHg
